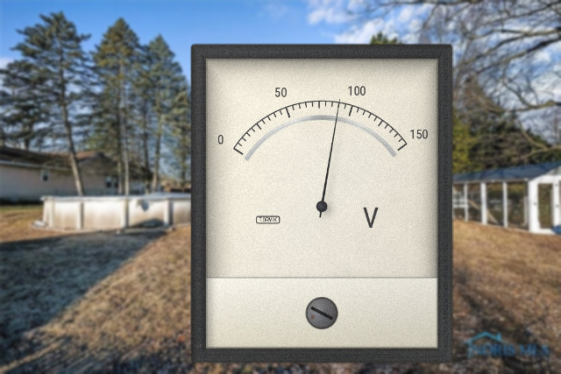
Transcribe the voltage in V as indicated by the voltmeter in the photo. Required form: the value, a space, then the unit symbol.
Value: 90 V
